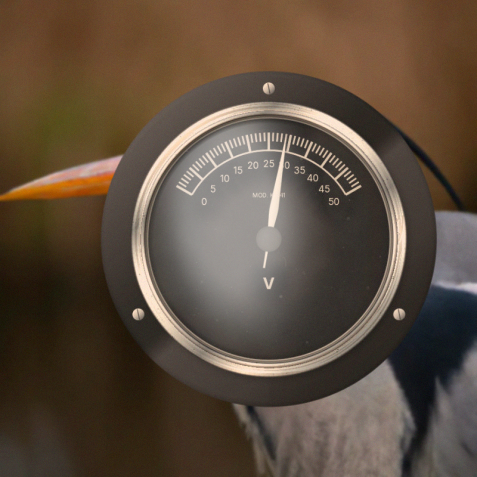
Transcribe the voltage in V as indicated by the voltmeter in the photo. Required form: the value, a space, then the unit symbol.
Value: 29 V
